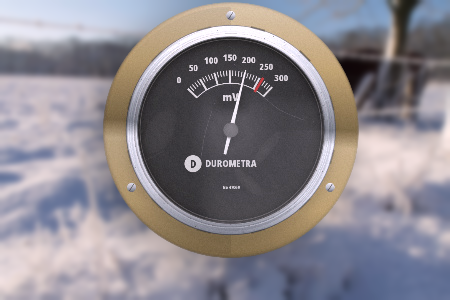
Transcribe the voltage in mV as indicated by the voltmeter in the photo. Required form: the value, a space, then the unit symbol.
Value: 200 mV
